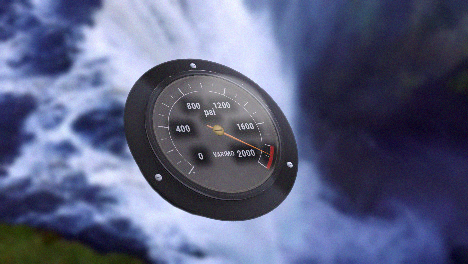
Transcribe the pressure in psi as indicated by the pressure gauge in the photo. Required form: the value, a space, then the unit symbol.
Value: 1900 psi
